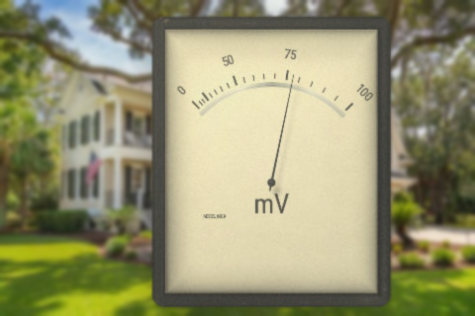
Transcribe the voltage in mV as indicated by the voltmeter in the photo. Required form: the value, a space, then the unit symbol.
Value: 77.5 mV
